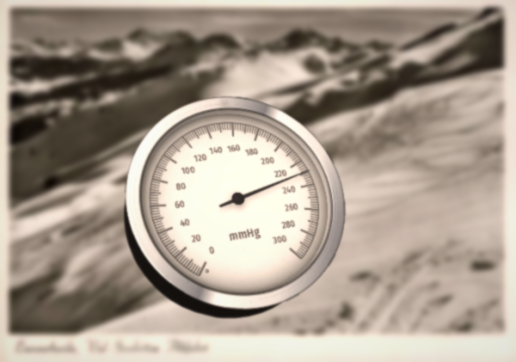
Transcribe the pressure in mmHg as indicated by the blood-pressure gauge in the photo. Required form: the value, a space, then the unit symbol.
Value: 230 mmHg
